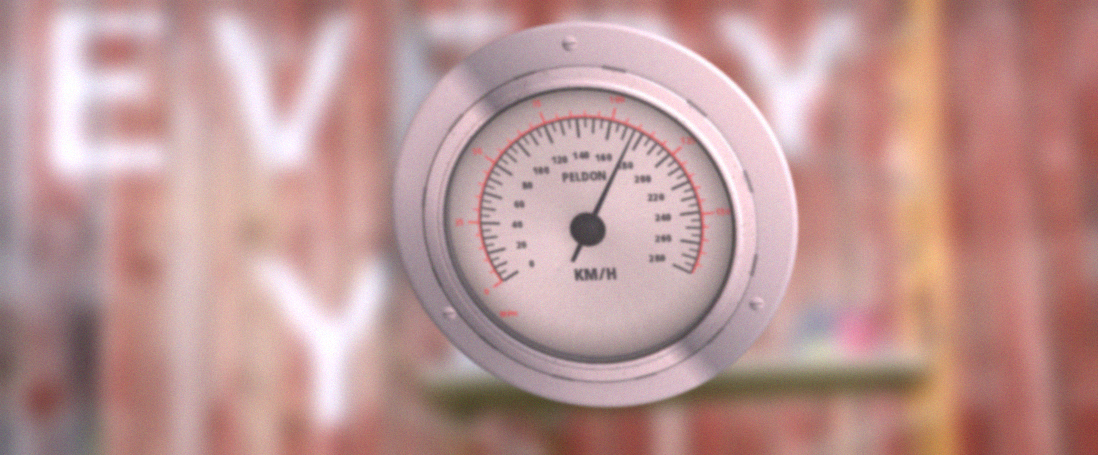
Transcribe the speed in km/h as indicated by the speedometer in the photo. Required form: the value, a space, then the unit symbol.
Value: 175 km/h
